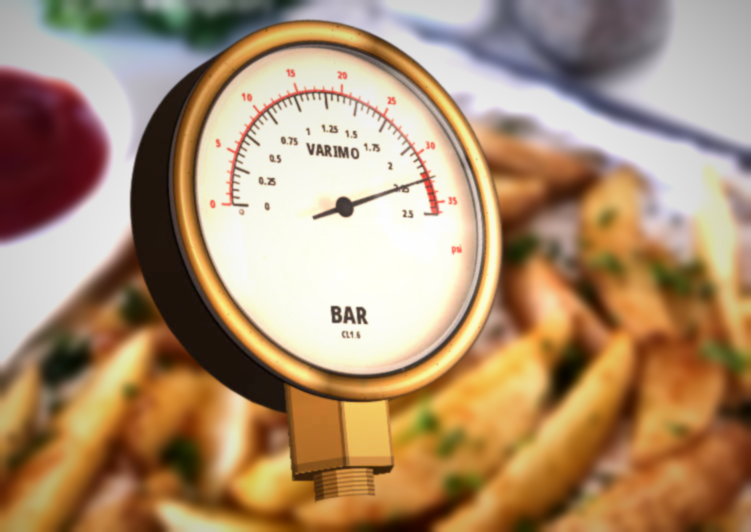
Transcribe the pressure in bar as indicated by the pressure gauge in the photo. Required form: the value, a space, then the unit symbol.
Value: 2.25 bar
